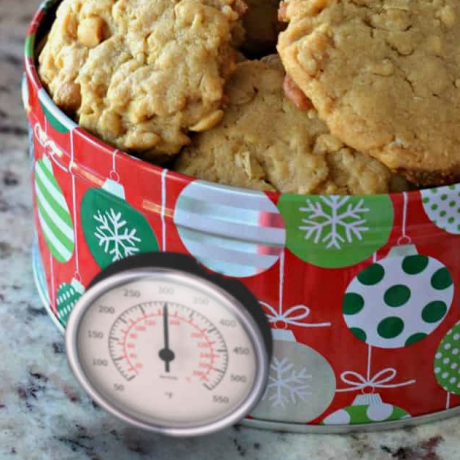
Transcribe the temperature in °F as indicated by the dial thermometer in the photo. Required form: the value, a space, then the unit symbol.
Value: 300 °F
